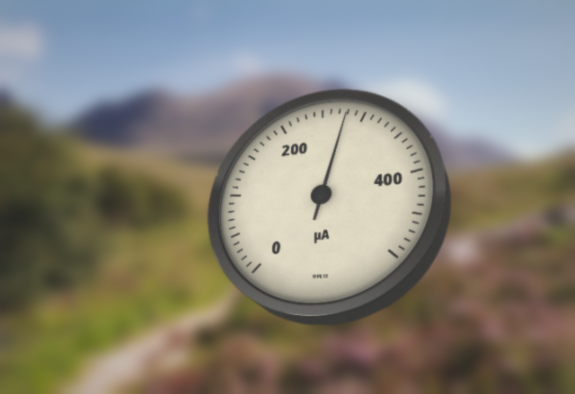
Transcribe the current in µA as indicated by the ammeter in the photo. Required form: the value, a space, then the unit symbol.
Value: 280 µA
